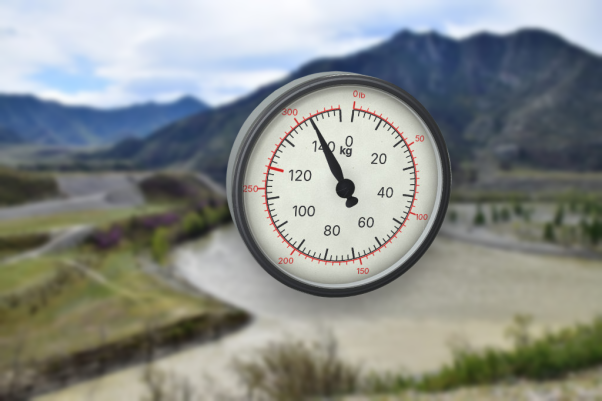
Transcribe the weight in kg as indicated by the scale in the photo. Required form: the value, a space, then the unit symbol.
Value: 140 kg
